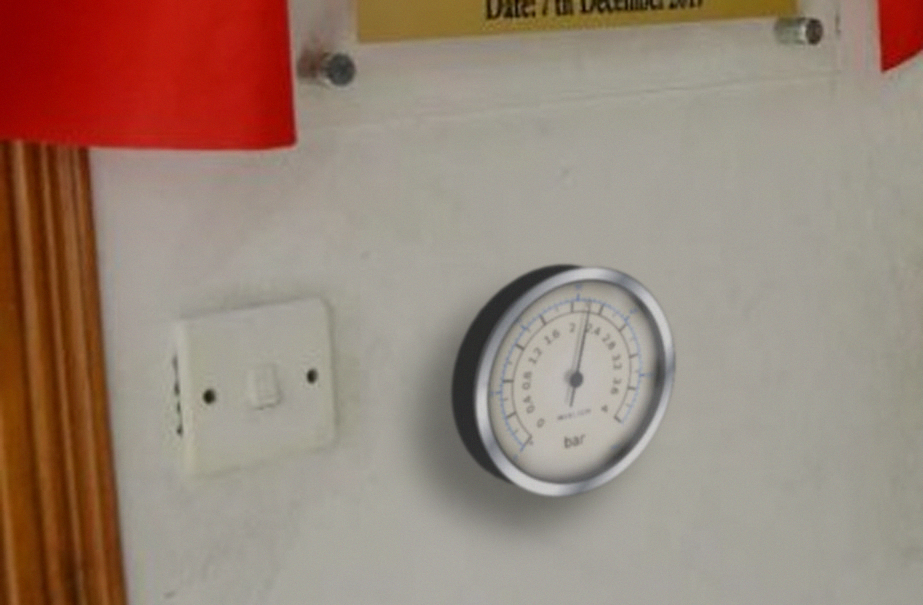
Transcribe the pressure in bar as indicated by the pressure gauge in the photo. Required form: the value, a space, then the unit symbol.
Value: 2.2 bar
